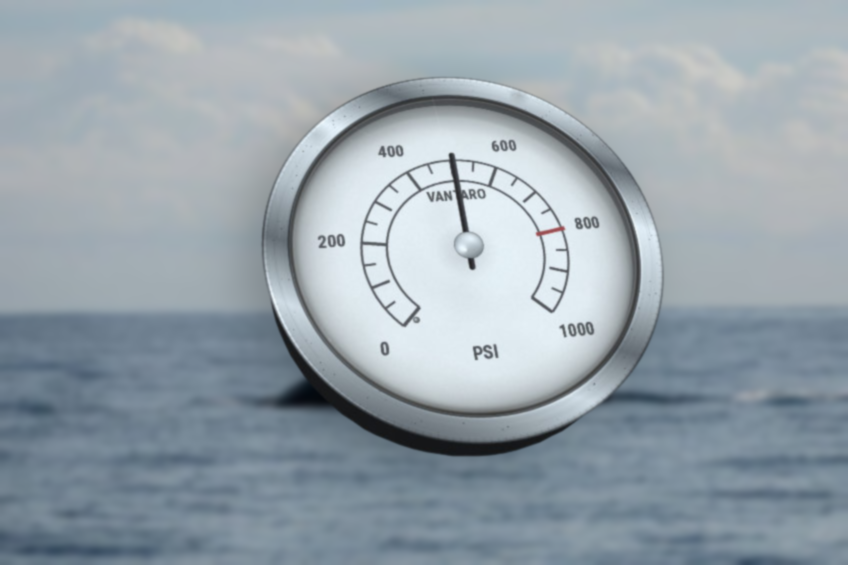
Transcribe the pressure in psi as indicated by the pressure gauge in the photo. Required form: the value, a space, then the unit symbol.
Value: 500 psi
